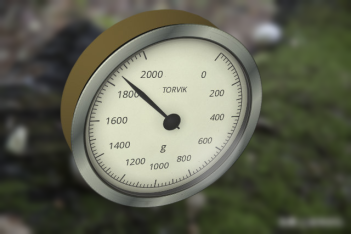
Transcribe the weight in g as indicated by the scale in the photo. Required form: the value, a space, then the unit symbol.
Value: 1860 g
